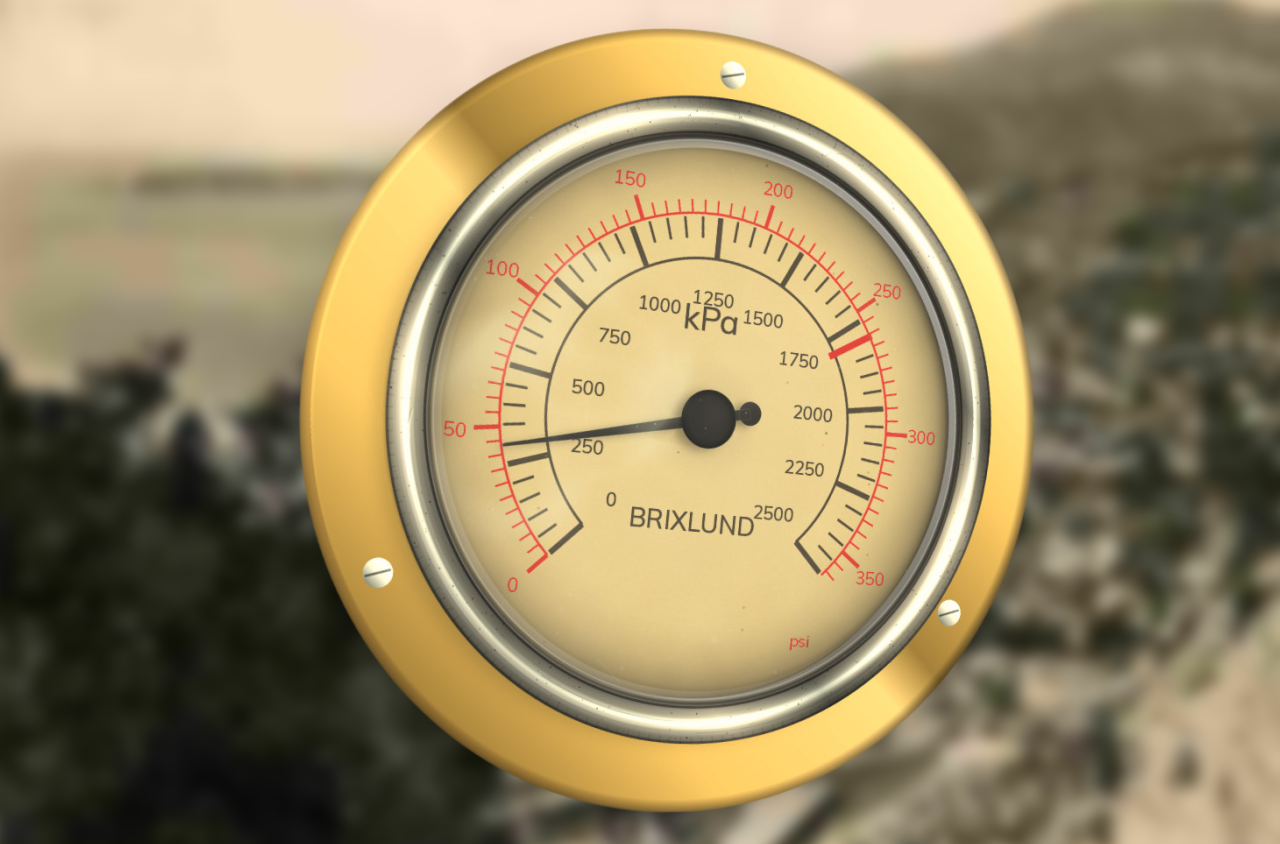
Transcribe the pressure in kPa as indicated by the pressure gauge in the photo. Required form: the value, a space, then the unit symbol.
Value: 300 kPa
